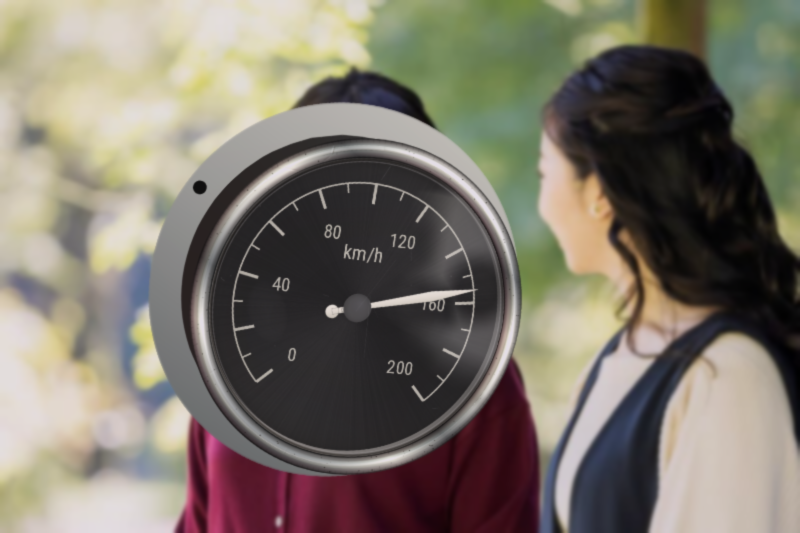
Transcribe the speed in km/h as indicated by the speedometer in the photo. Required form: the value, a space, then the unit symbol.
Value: 155 km/h
